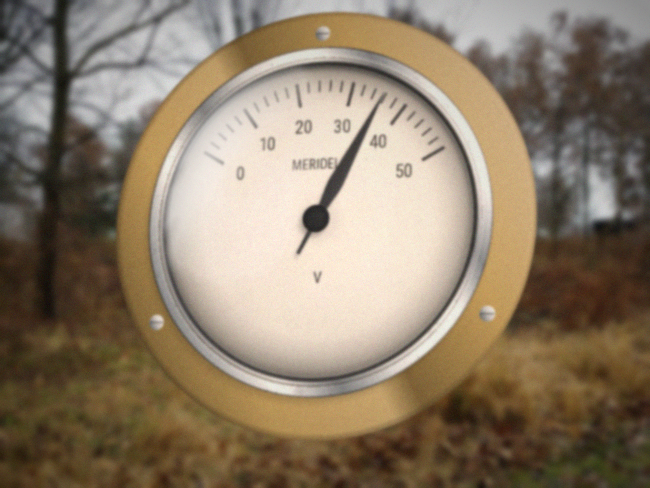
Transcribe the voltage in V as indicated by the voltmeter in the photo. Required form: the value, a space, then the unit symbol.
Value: 36 V
